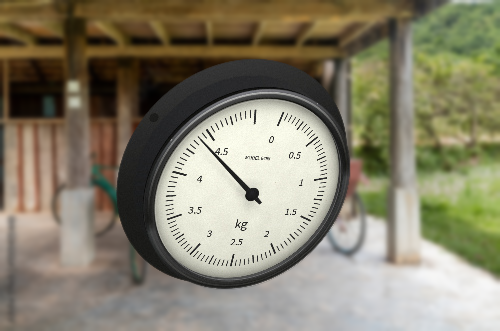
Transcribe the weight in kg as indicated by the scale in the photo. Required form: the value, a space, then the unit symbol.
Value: 4.4 kg
